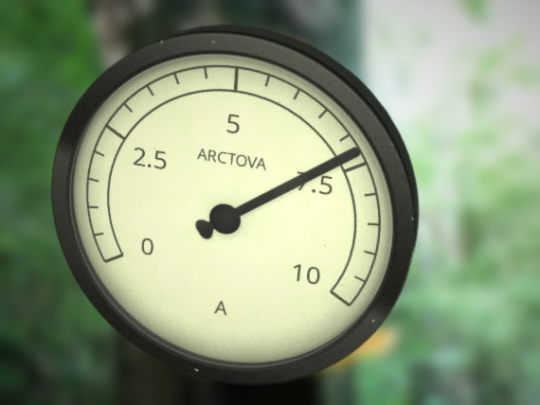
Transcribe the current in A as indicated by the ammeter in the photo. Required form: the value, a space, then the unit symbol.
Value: 7.25 A
